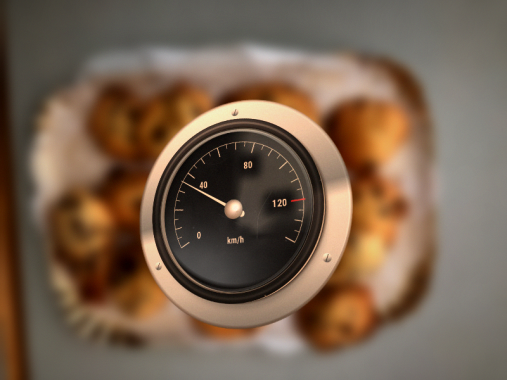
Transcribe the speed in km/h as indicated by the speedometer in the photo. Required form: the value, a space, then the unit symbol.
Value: 35 km/h
